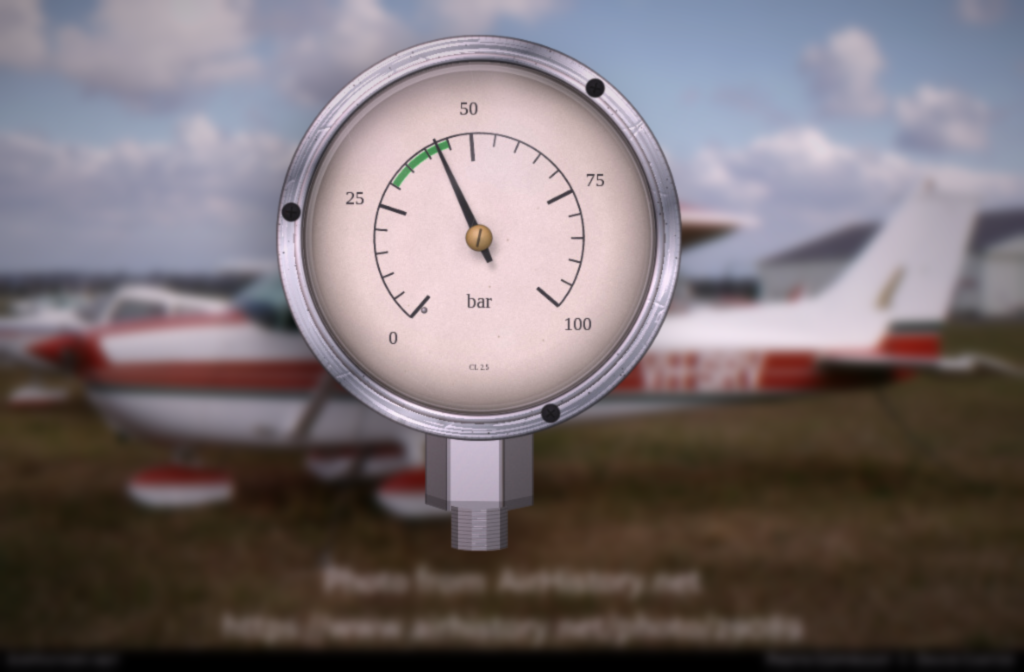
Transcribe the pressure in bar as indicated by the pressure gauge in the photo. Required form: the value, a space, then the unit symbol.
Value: 42.5 bar
